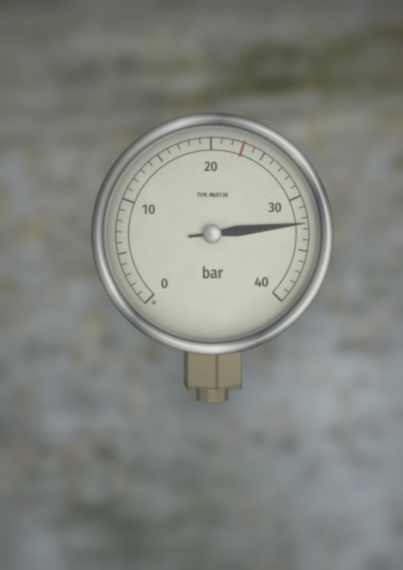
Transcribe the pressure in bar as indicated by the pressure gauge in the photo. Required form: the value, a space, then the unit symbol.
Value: 32.5 bar
